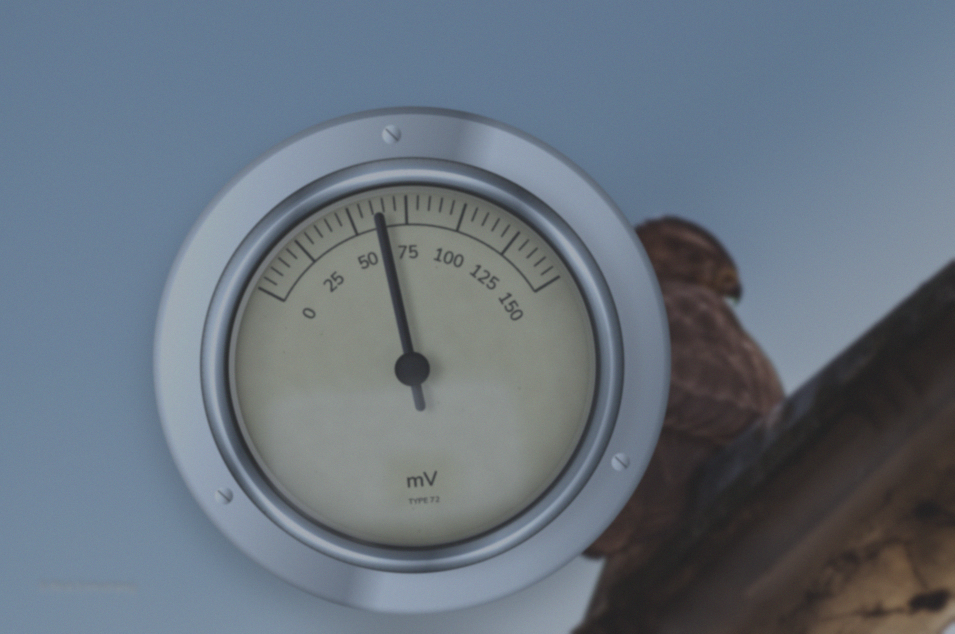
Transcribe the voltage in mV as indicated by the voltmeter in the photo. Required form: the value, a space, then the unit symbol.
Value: 62.5 mV
